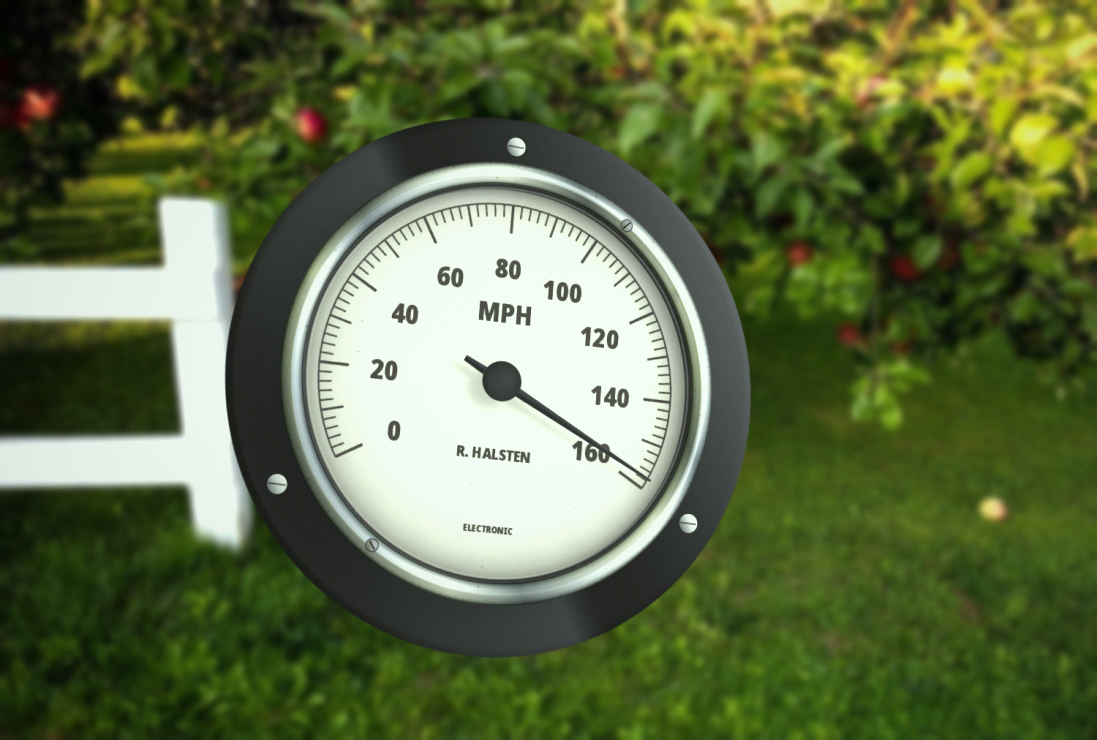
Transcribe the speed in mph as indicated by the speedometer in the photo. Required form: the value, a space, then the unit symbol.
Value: 158 mph
